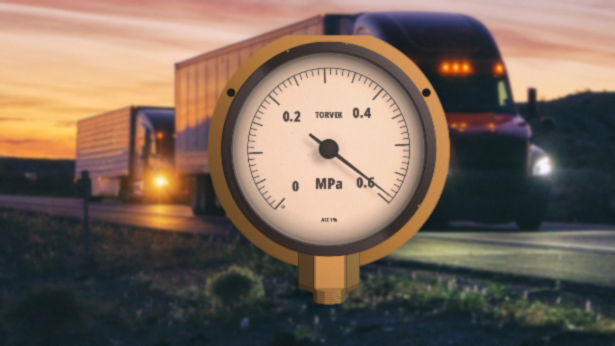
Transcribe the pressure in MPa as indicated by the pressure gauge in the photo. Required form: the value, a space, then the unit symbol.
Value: 0.59 MPa
